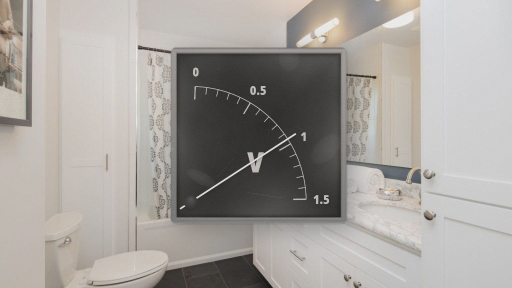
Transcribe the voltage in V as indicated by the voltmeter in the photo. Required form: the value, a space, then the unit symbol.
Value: 0.95 V
